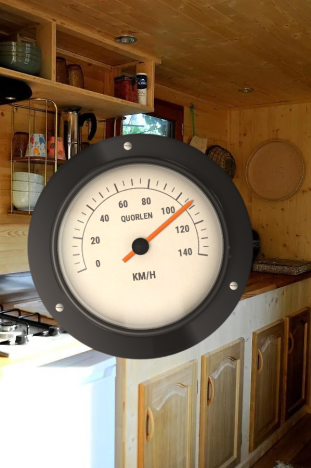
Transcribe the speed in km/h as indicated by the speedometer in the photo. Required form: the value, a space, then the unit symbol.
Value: 107.5 km/h
